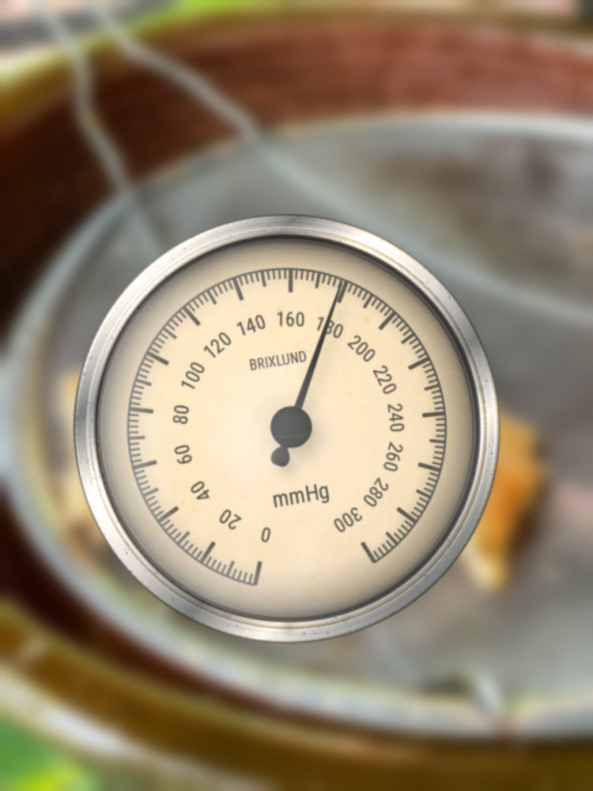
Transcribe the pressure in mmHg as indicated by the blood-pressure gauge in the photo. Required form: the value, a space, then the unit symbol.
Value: 178 mmHg
